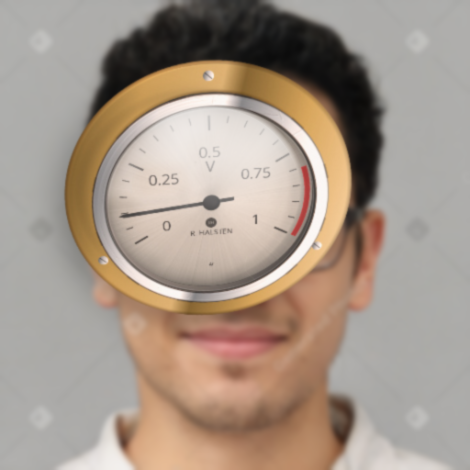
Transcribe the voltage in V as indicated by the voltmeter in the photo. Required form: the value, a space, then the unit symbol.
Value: 0.1 V
